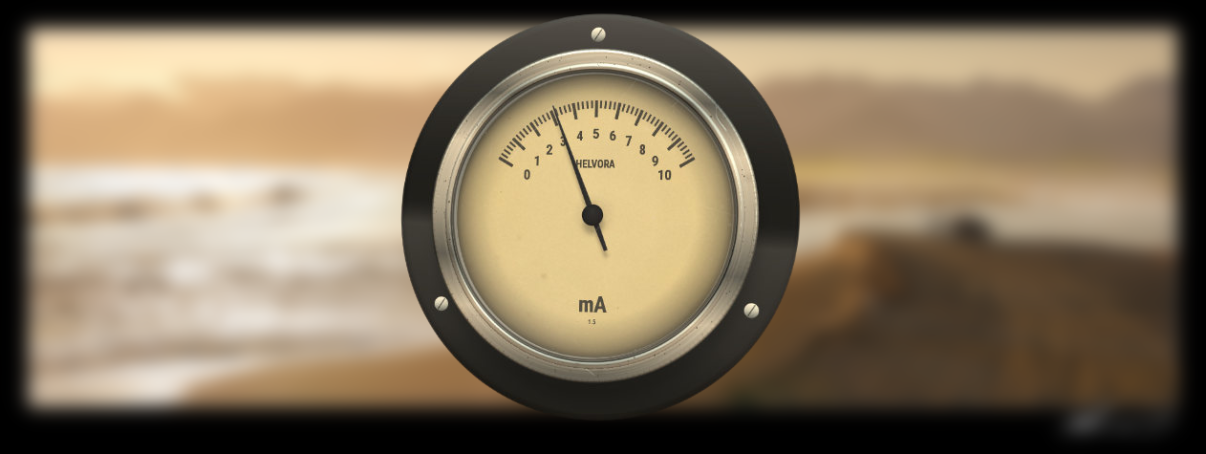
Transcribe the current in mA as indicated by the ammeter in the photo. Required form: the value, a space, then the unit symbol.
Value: 3.2 mA
